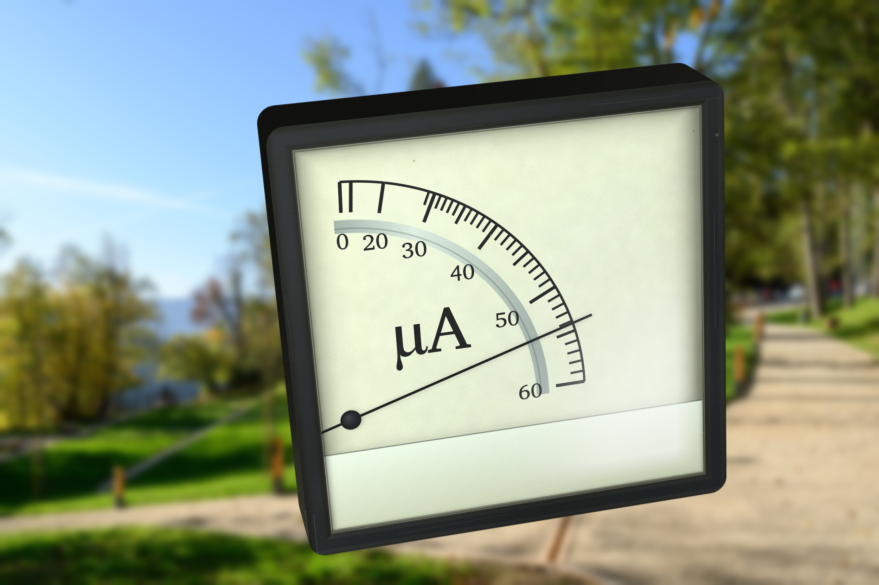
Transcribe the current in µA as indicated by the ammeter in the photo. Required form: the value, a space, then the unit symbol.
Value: 54 µA
